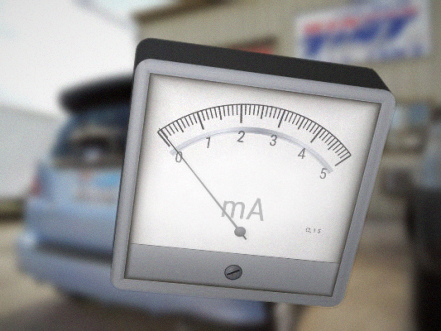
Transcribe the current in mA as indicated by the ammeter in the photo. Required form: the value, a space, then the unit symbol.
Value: 0.1 mA
